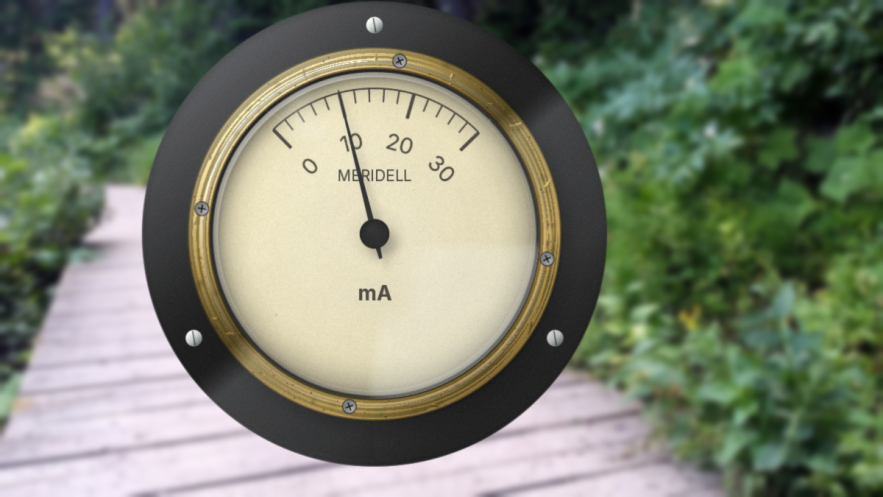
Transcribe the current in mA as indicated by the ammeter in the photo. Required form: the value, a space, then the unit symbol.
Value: 10 mA
